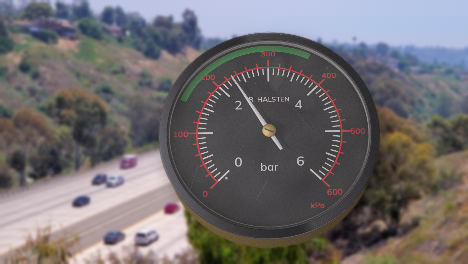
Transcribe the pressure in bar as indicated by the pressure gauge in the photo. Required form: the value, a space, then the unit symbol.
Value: 2.3 bar
